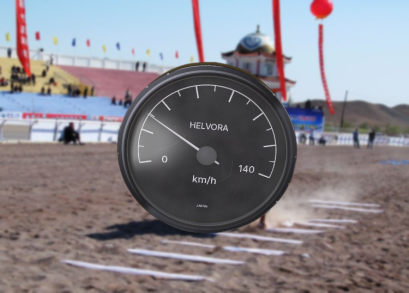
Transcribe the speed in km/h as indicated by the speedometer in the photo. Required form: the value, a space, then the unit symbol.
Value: 30 km/h
